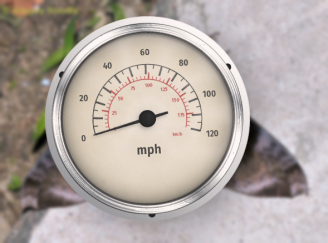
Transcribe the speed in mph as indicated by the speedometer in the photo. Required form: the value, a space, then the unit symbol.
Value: 0 mph
